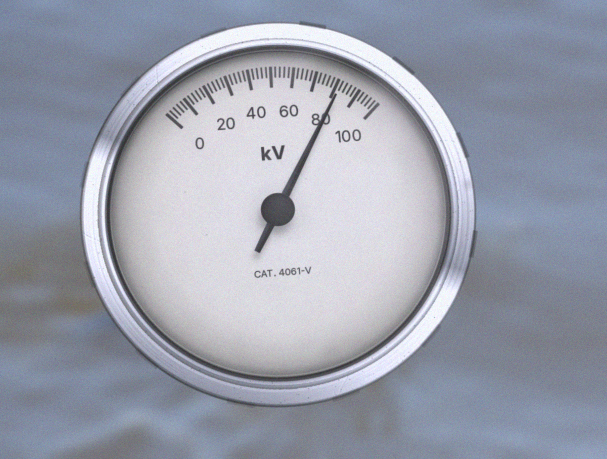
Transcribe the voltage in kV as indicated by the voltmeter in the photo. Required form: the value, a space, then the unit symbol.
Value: 82 kV
